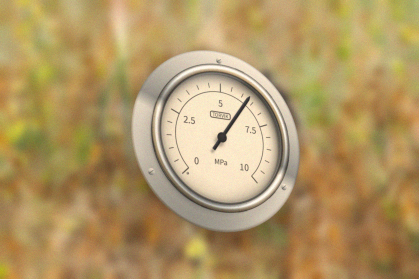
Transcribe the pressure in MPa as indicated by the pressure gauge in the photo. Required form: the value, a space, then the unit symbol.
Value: 6.25 MPa
